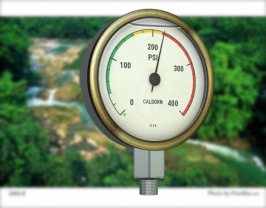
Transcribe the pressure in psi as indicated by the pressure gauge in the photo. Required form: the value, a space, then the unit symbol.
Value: 220 psi
